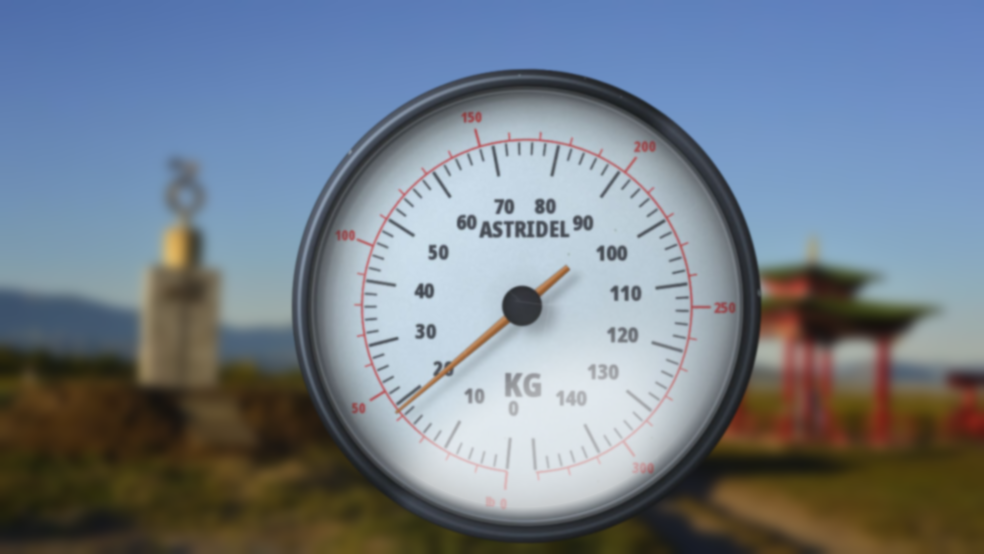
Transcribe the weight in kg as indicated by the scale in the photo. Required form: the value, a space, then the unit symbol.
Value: 19 kg
